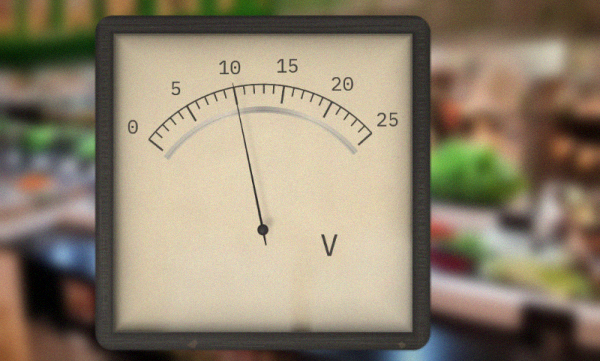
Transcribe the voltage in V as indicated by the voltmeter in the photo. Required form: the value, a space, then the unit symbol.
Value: 10 V
